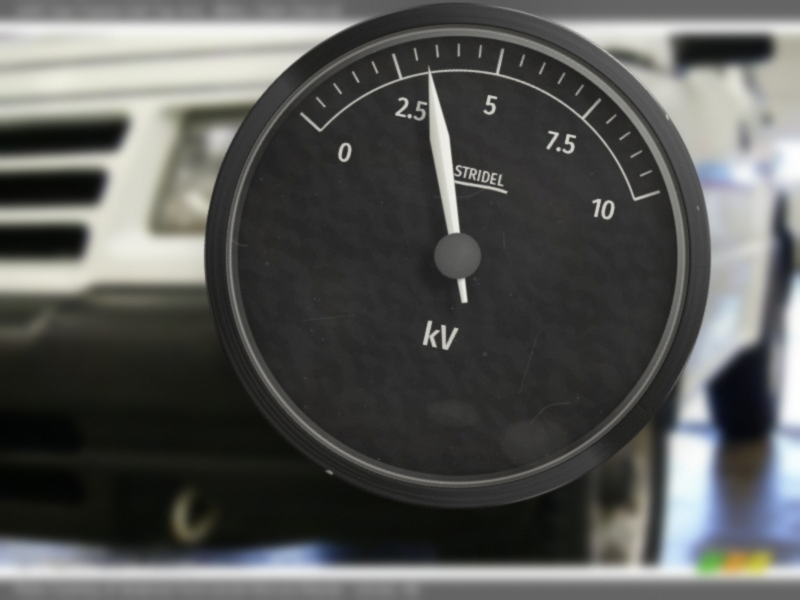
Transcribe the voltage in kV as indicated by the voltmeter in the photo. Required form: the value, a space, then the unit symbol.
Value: 3.25 kV
